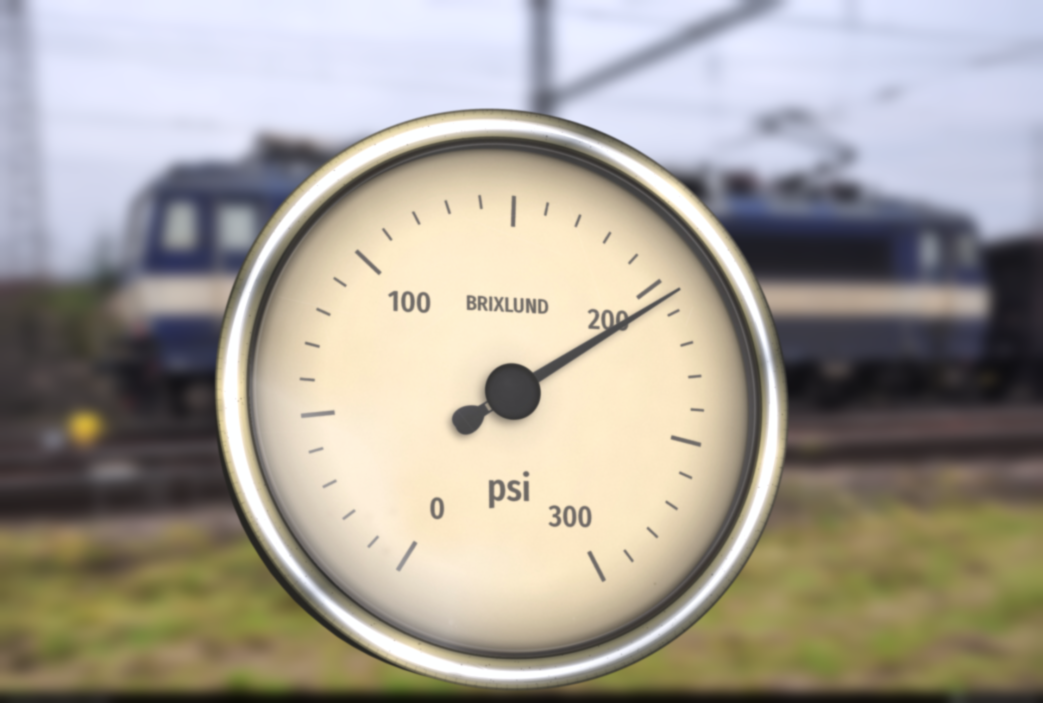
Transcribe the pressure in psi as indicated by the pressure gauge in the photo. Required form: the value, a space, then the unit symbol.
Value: 205 psi
